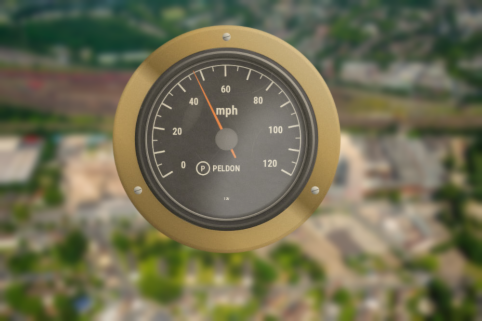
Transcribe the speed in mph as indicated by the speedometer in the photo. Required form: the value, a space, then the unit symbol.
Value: 47.5 mph
